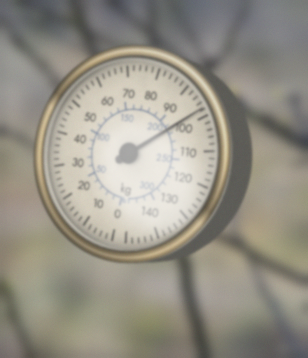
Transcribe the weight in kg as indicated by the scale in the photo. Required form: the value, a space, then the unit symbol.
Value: 98 kg
